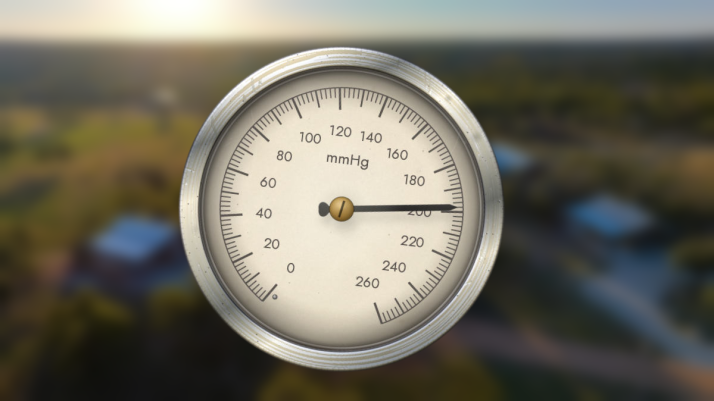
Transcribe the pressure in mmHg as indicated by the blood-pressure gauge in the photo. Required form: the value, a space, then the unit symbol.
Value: 198 mmHg
